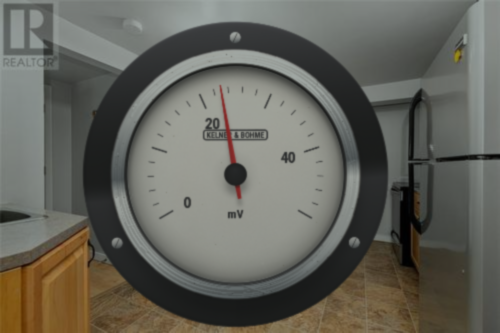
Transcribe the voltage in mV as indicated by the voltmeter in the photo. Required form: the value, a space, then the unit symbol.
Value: 23 mV
